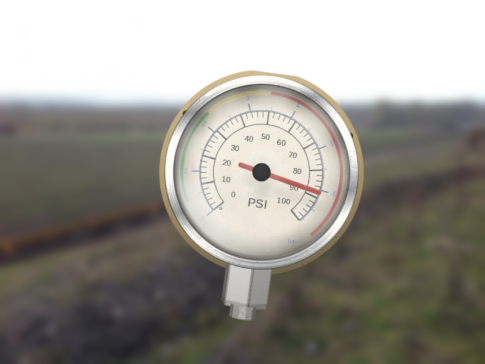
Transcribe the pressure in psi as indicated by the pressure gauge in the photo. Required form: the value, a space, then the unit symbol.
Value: 88 psi
